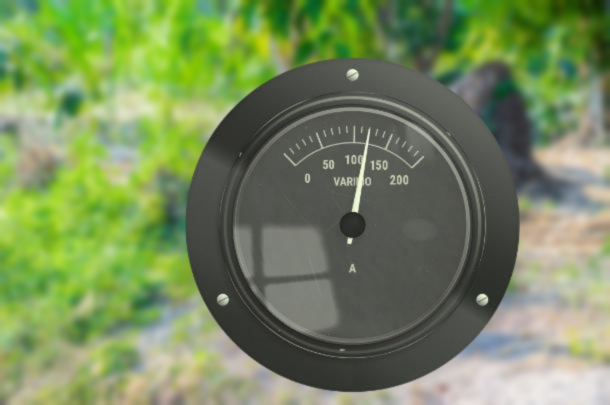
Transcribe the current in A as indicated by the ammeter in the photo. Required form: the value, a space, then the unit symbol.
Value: 120 A
